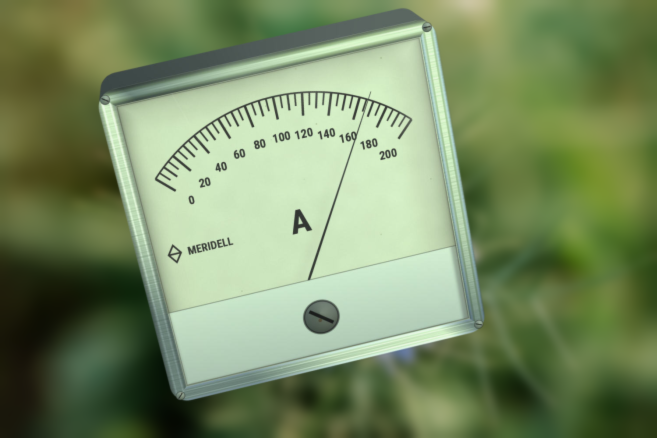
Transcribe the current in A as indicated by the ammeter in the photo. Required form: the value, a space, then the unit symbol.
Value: 165 A
